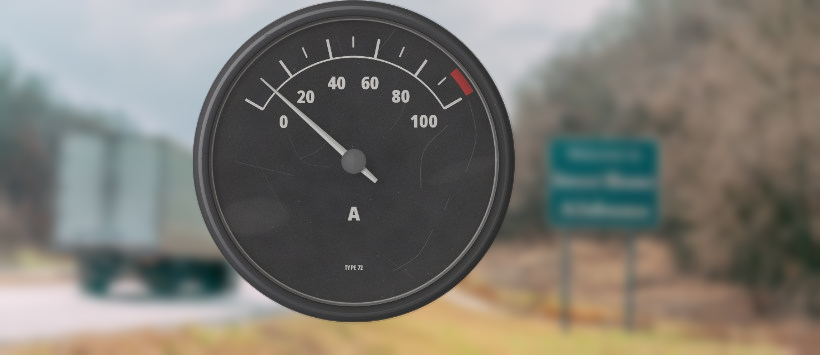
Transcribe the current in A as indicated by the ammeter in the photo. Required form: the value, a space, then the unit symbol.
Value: 10 A
